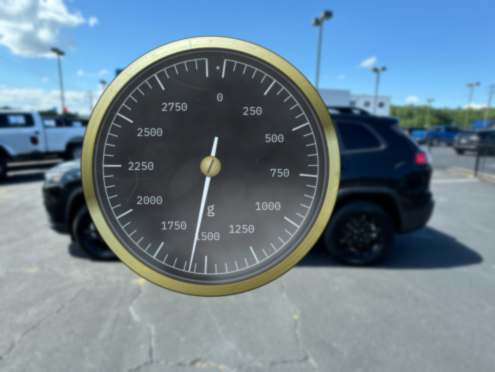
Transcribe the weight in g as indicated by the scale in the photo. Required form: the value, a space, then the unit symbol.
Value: 1575 g
